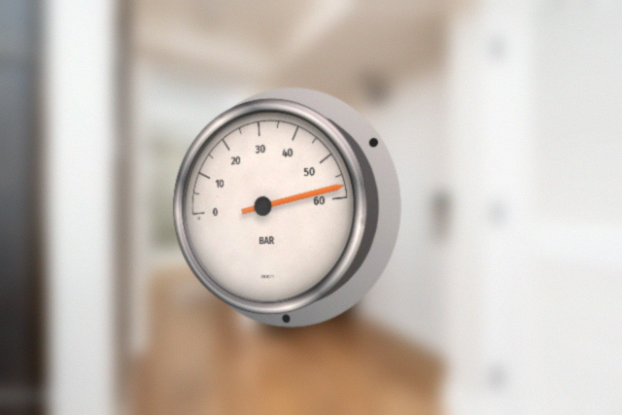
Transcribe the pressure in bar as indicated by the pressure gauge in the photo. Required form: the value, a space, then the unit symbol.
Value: 57.5 bar
